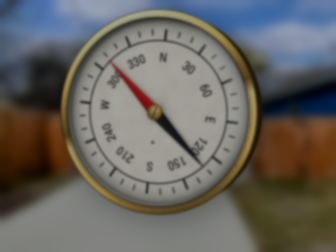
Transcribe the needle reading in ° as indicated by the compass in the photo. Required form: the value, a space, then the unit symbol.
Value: 310 °
